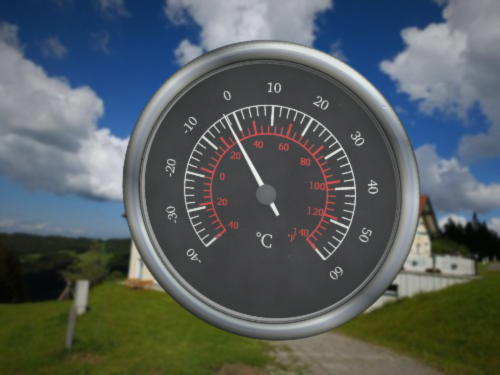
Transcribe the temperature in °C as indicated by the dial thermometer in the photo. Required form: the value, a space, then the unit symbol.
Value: -2 °C
